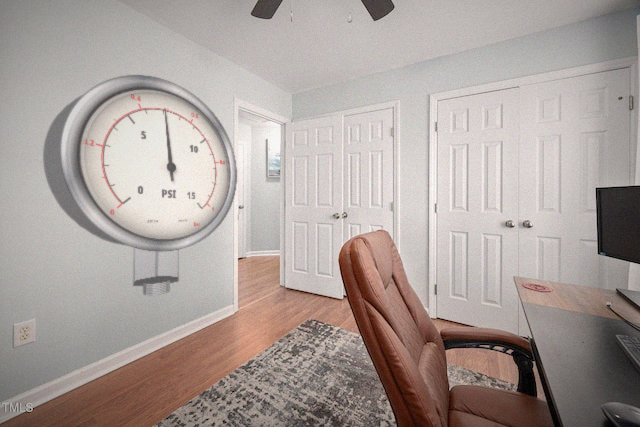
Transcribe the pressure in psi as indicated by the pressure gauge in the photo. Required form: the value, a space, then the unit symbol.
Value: 7 psi
